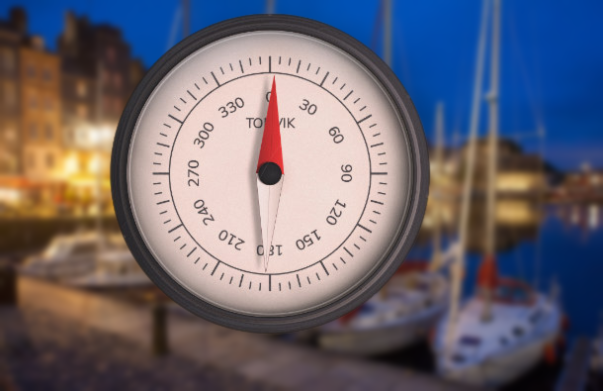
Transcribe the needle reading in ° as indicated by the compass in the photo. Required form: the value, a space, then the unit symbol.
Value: 2.5 °
